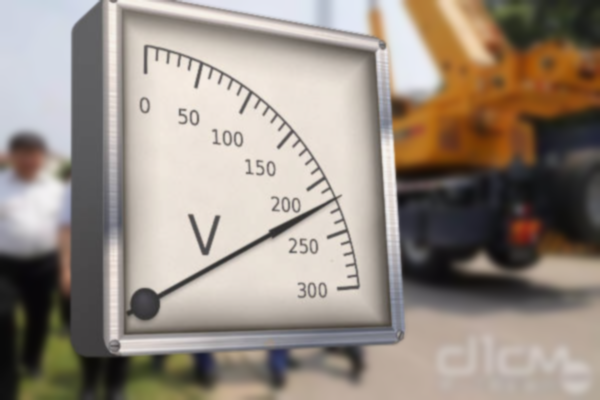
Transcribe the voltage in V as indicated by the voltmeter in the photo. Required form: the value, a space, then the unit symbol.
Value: 220 V
